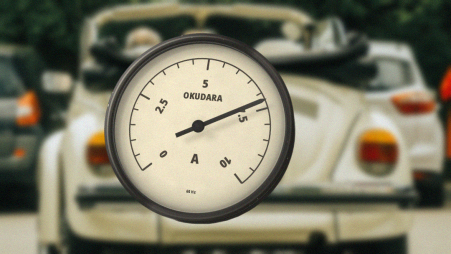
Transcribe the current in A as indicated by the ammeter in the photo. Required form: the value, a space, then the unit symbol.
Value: 7.25 A
